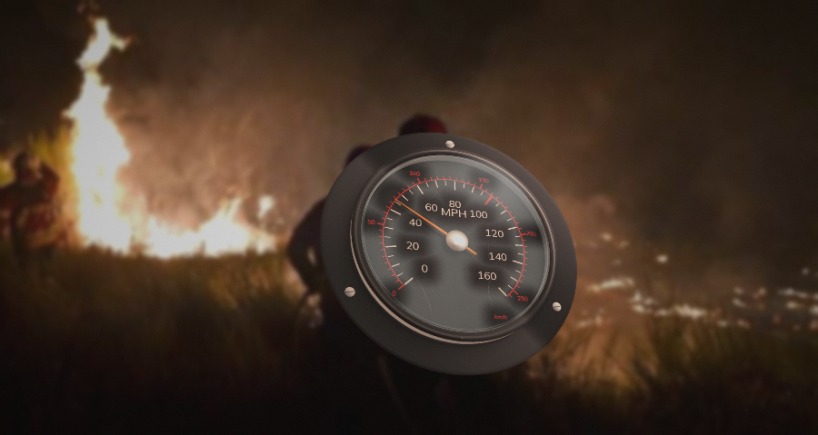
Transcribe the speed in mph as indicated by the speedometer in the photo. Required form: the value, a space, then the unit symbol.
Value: 45 mph
